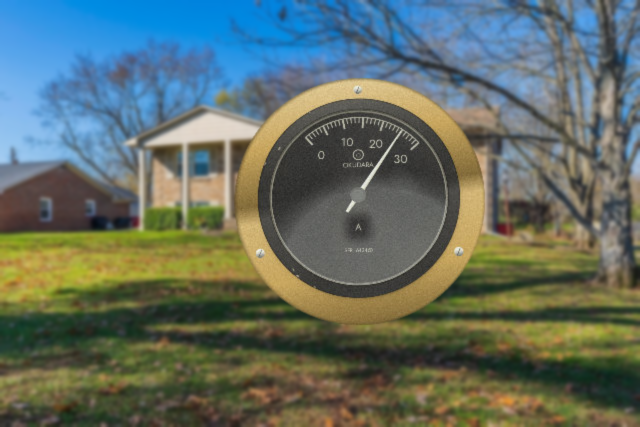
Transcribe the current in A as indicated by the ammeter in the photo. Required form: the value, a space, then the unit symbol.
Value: 25 A
